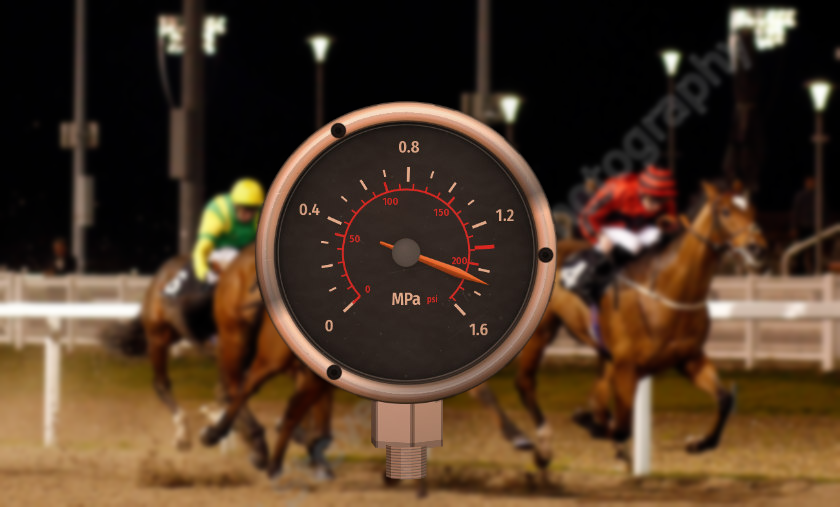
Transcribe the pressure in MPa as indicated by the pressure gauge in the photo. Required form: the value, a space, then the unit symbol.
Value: 1.45 MPa
